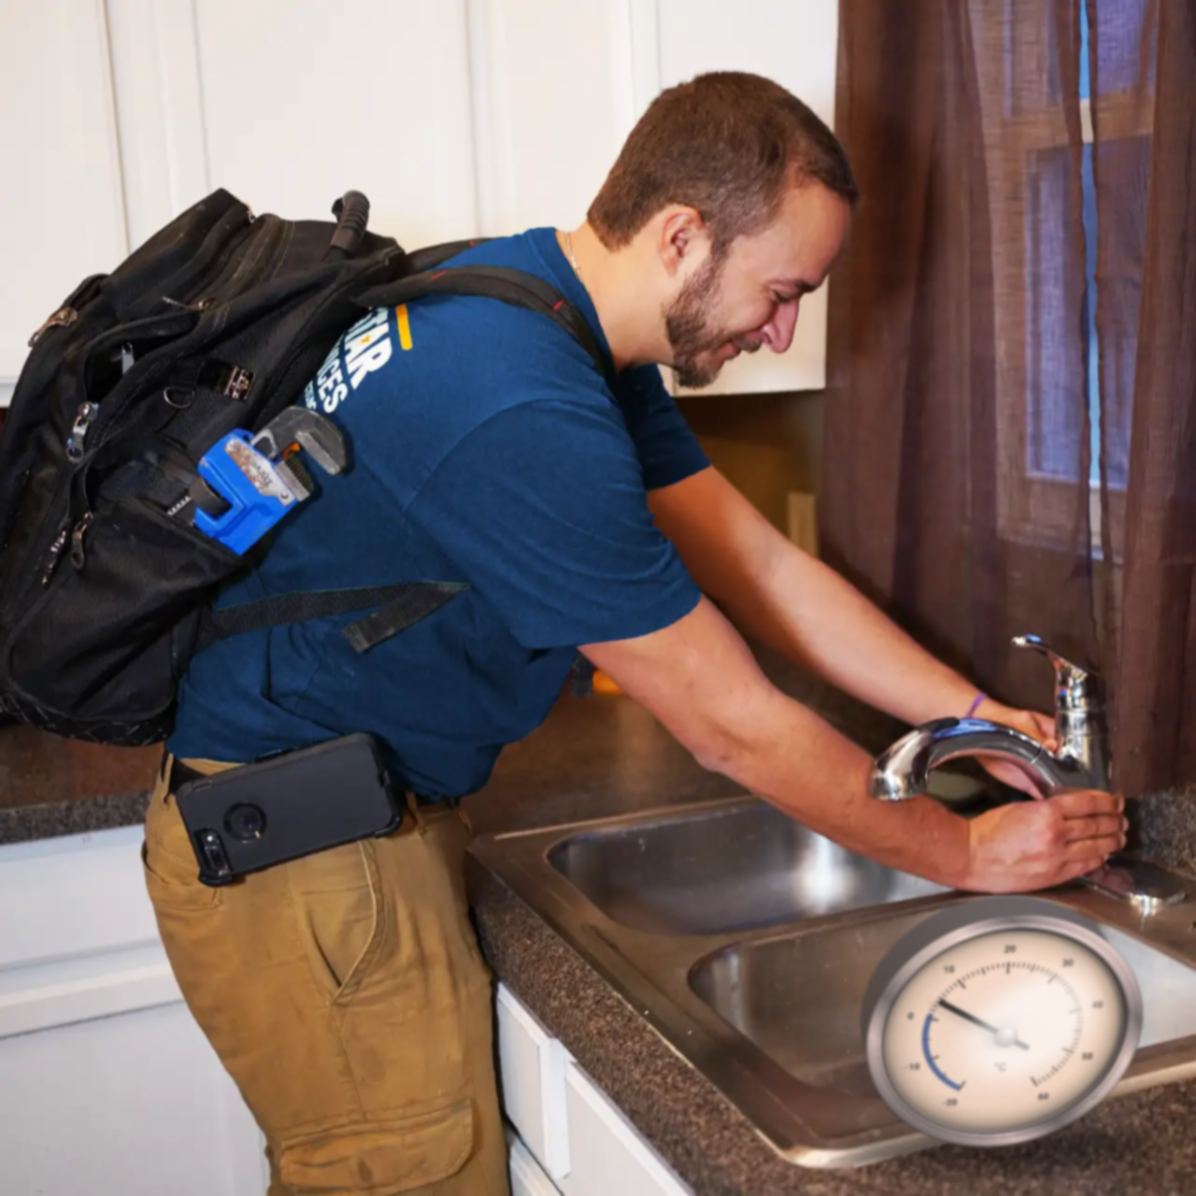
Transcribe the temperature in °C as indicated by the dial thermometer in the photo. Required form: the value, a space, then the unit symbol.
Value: 5 °C
